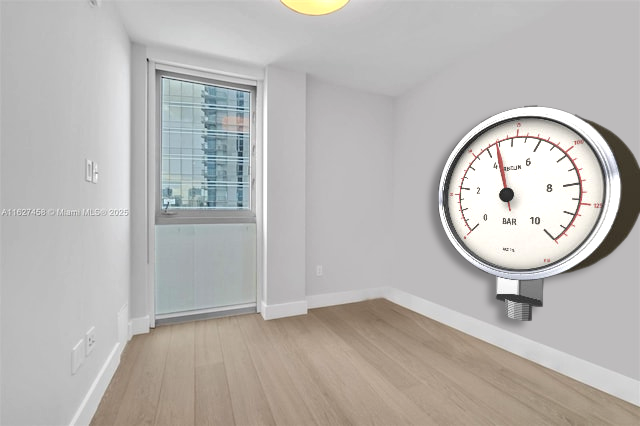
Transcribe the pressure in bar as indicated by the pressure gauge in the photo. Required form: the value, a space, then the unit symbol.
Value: 4.5 bar
